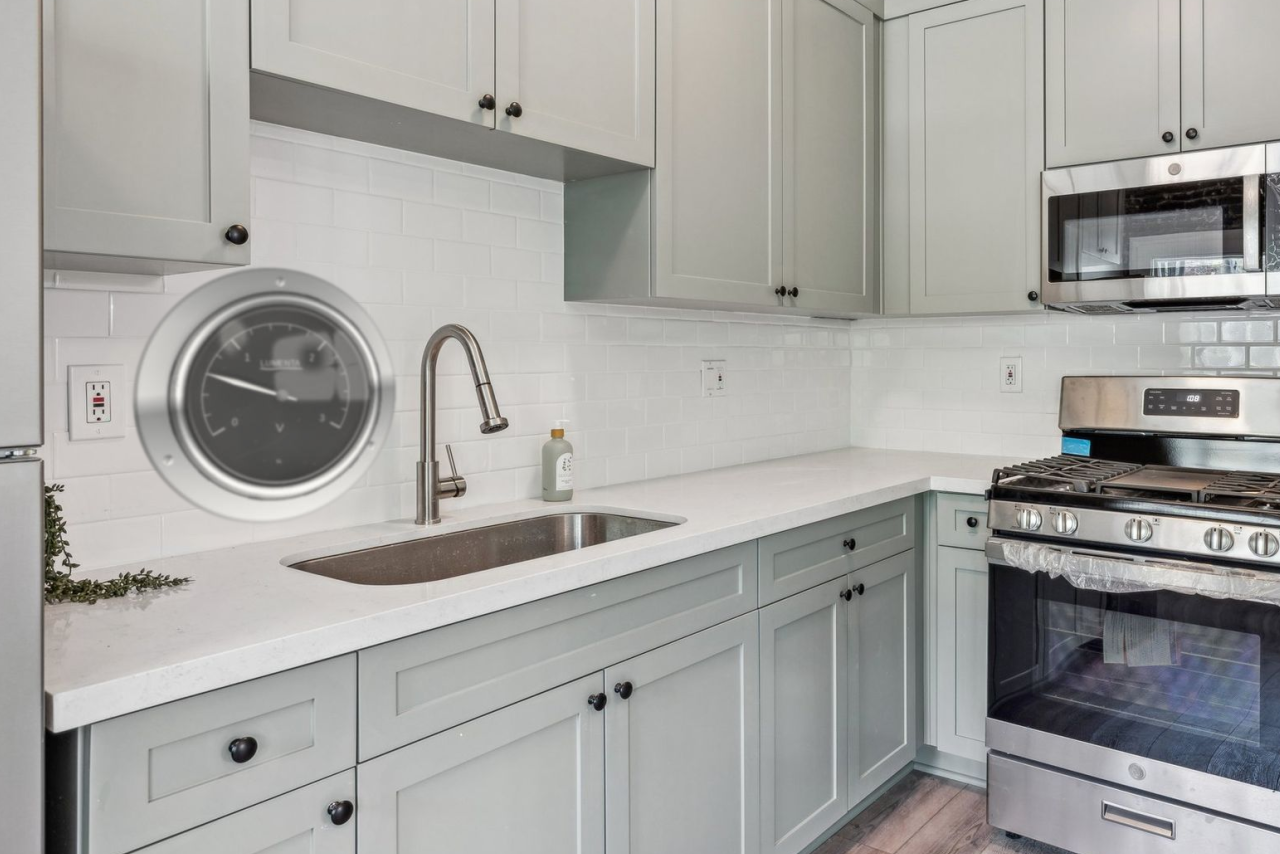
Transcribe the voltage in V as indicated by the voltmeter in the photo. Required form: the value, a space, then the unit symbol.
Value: 0.6 V
